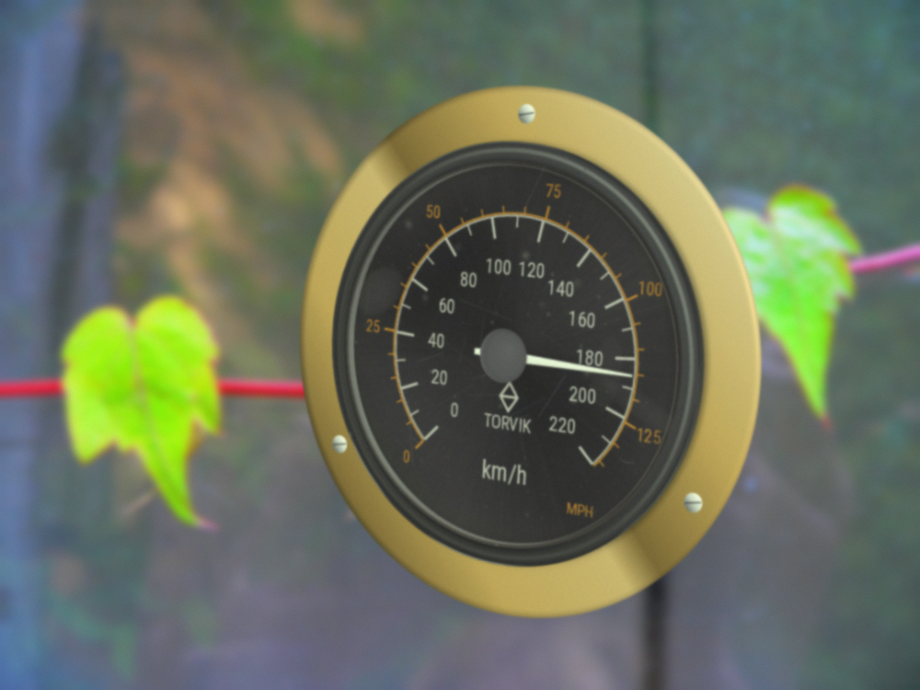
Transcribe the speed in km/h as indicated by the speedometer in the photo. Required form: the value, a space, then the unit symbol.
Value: 185 km/h
